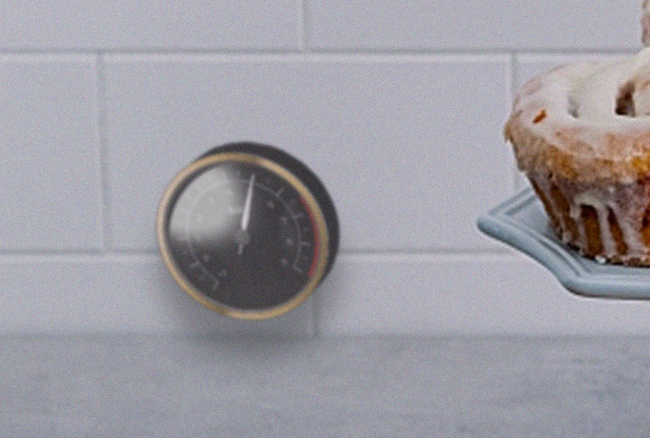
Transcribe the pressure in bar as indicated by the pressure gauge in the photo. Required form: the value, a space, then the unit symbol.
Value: 5 bar
